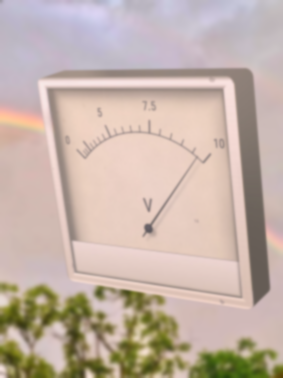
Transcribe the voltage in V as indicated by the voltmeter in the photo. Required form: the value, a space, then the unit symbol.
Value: 9.75 V
